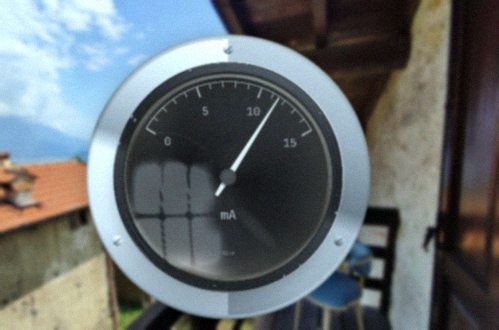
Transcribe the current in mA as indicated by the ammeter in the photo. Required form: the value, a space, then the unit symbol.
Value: 11.5 mA
